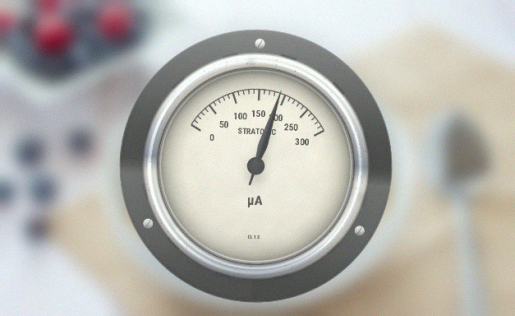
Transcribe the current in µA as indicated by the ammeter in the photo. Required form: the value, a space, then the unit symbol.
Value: 190 µA
